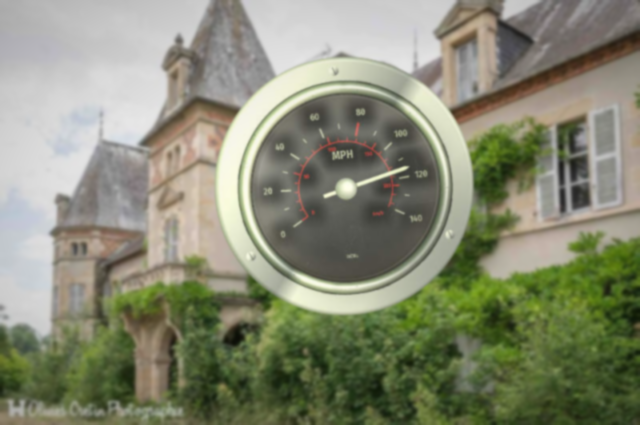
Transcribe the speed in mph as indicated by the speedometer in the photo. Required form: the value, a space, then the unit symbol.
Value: 115 mph
